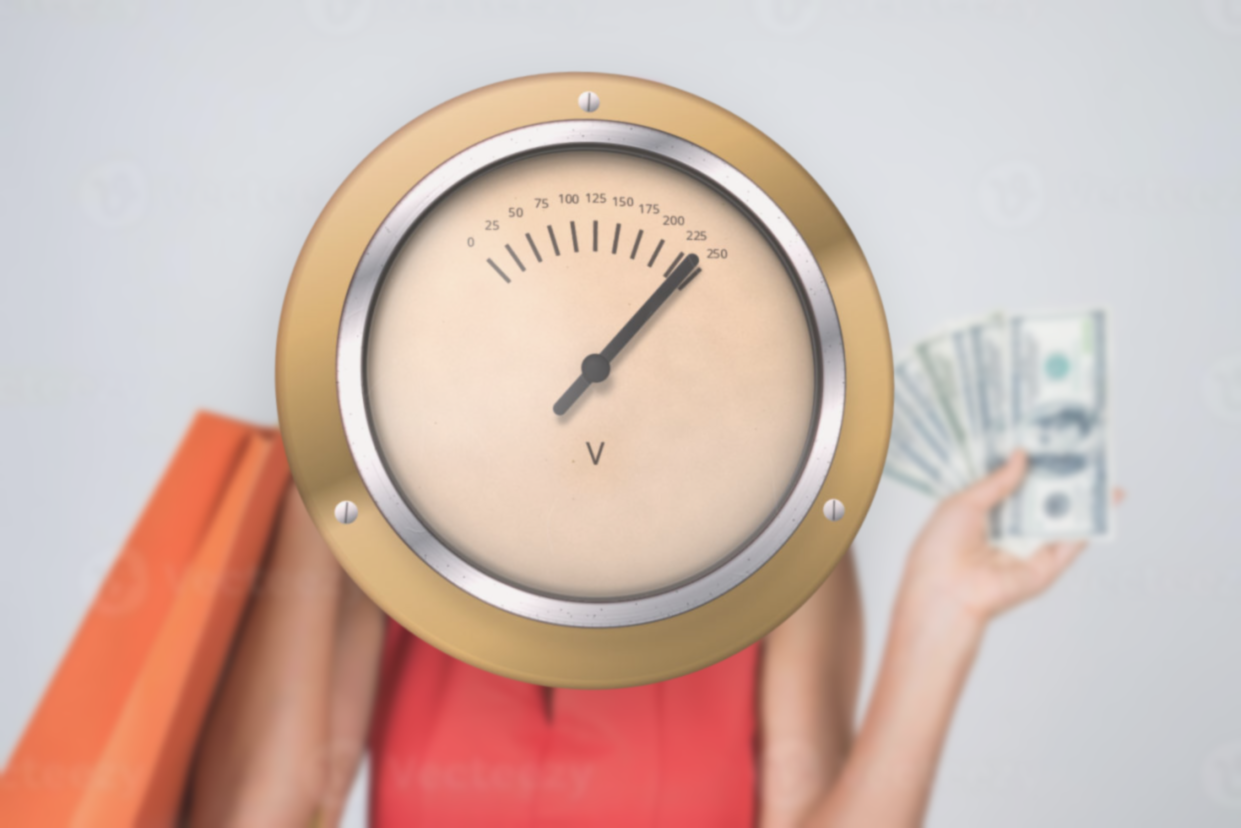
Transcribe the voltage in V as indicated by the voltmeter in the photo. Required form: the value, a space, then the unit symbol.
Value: 237.5 V
